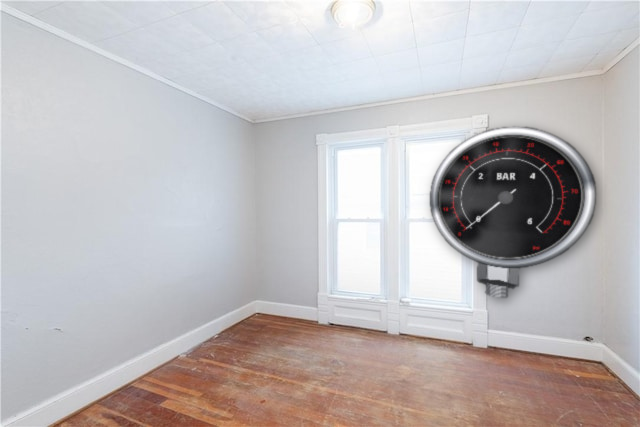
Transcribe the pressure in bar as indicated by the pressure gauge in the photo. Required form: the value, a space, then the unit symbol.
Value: 0 bar
